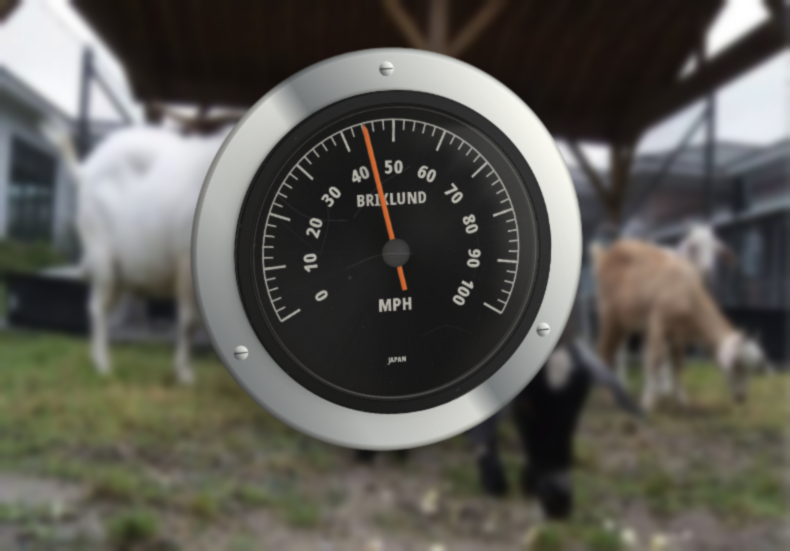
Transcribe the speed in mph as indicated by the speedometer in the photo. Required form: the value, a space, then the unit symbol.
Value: 44 mph
